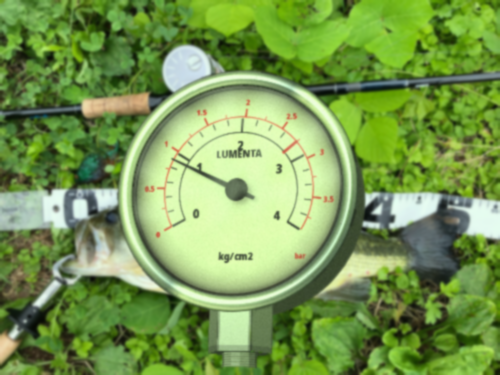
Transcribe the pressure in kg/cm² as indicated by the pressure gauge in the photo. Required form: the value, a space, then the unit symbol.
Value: 0.9 kg/cm²
